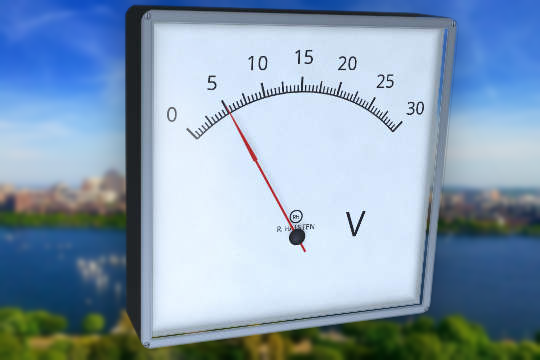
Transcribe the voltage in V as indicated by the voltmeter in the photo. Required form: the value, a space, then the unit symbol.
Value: 5 V
